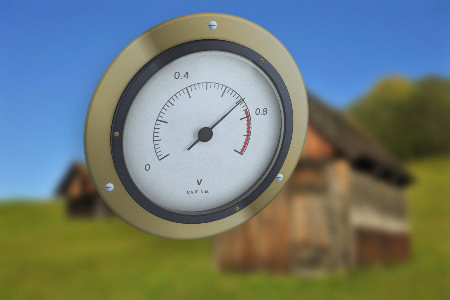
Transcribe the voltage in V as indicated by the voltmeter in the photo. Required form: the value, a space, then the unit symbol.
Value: 0.7 V
